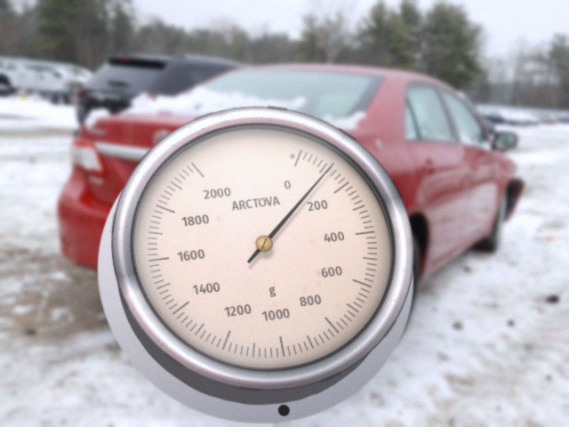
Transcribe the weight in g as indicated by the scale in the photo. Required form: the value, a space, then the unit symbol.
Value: 120 g
